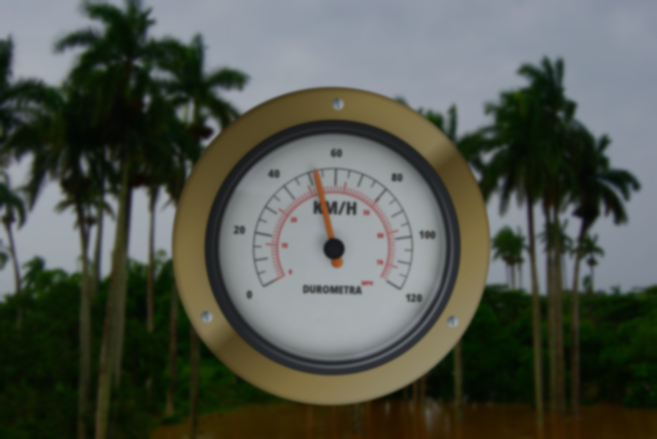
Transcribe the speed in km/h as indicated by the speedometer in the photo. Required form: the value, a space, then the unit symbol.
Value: 52.5 km/h
